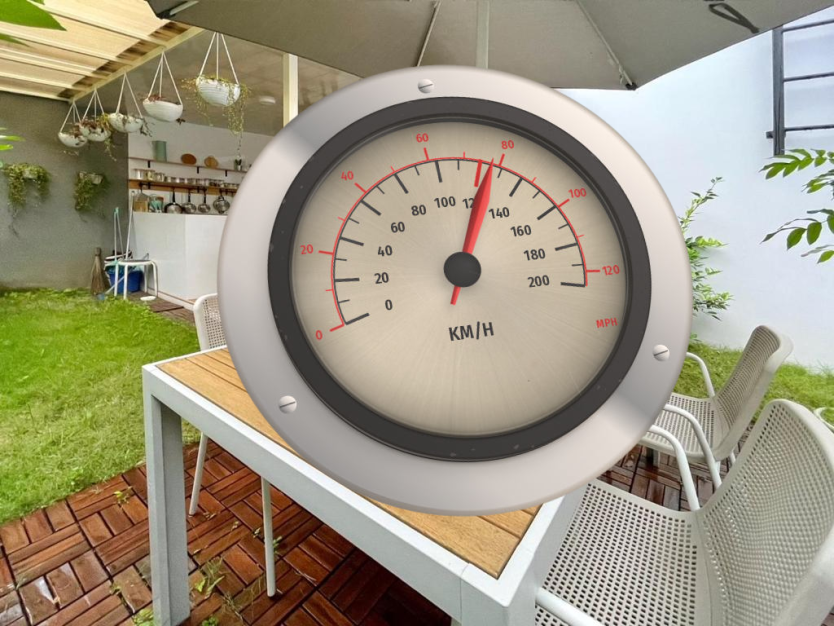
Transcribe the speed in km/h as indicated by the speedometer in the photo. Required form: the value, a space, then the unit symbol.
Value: 125 km/h
